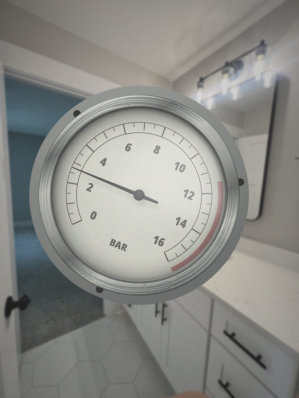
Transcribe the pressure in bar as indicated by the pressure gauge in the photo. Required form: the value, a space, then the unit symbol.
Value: 2.75 bar
